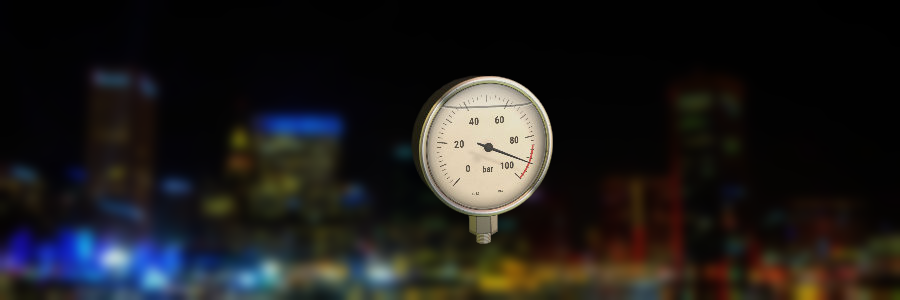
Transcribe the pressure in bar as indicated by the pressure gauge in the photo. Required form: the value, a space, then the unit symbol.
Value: 92 bar
